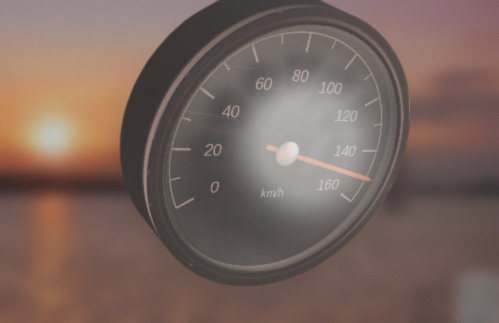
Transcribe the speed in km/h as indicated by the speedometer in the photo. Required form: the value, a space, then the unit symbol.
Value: 150 km/h
